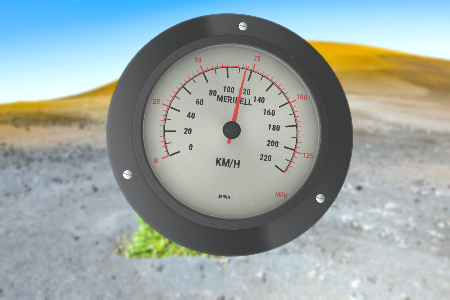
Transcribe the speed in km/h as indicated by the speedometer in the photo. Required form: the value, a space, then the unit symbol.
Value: 115 km/h
